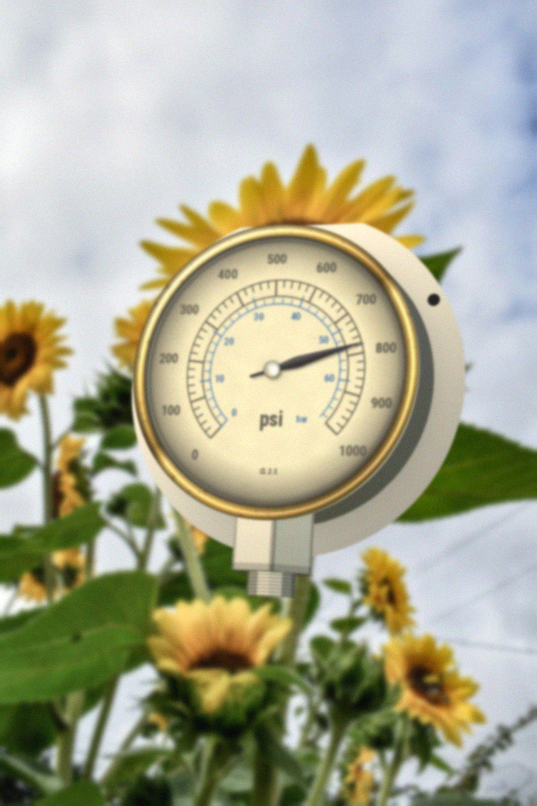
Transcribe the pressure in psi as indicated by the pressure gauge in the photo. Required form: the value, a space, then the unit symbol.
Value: 780 psi
